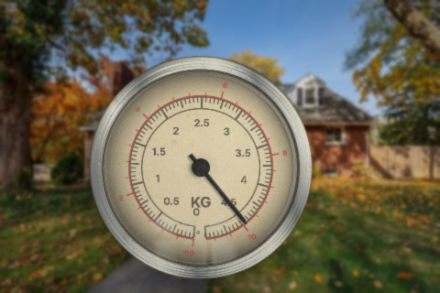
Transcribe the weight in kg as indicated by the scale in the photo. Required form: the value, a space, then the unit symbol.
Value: 4.5 kg
